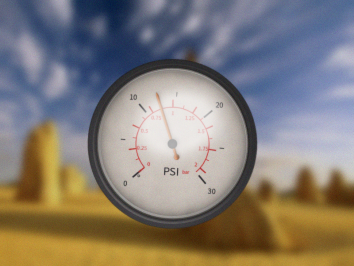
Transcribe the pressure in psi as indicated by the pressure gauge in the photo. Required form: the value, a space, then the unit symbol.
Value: 12.5 psi
